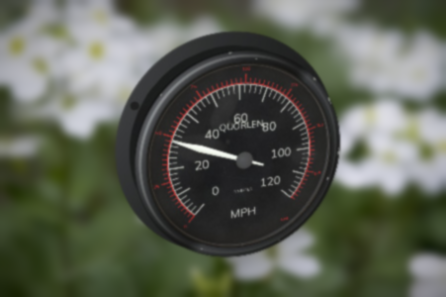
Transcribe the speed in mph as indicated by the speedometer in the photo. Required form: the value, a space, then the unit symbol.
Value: 30 mph
